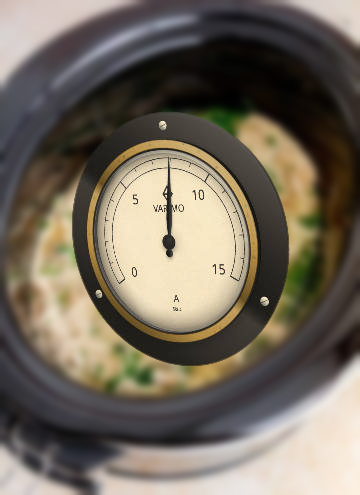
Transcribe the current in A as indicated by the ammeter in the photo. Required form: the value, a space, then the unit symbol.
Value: 8 A
